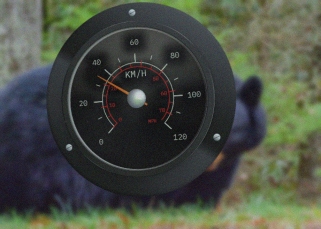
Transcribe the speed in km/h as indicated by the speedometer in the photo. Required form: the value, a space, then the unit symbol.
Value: 35 km/h
